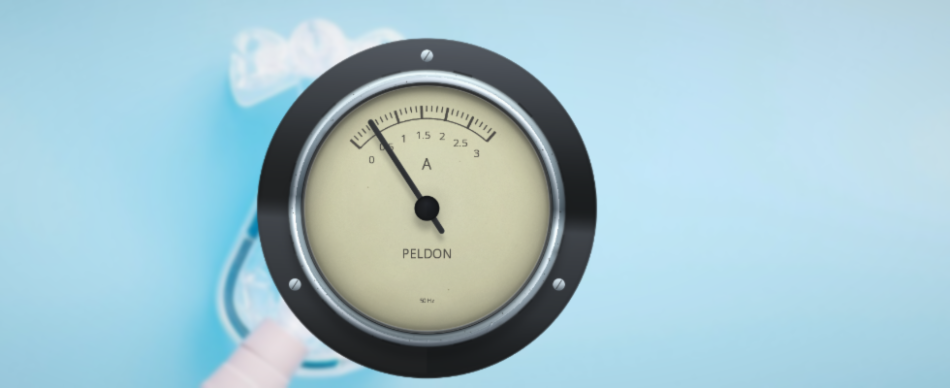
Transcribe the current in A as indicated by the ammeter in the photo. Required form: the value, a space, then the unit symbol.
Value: 0.5 A
